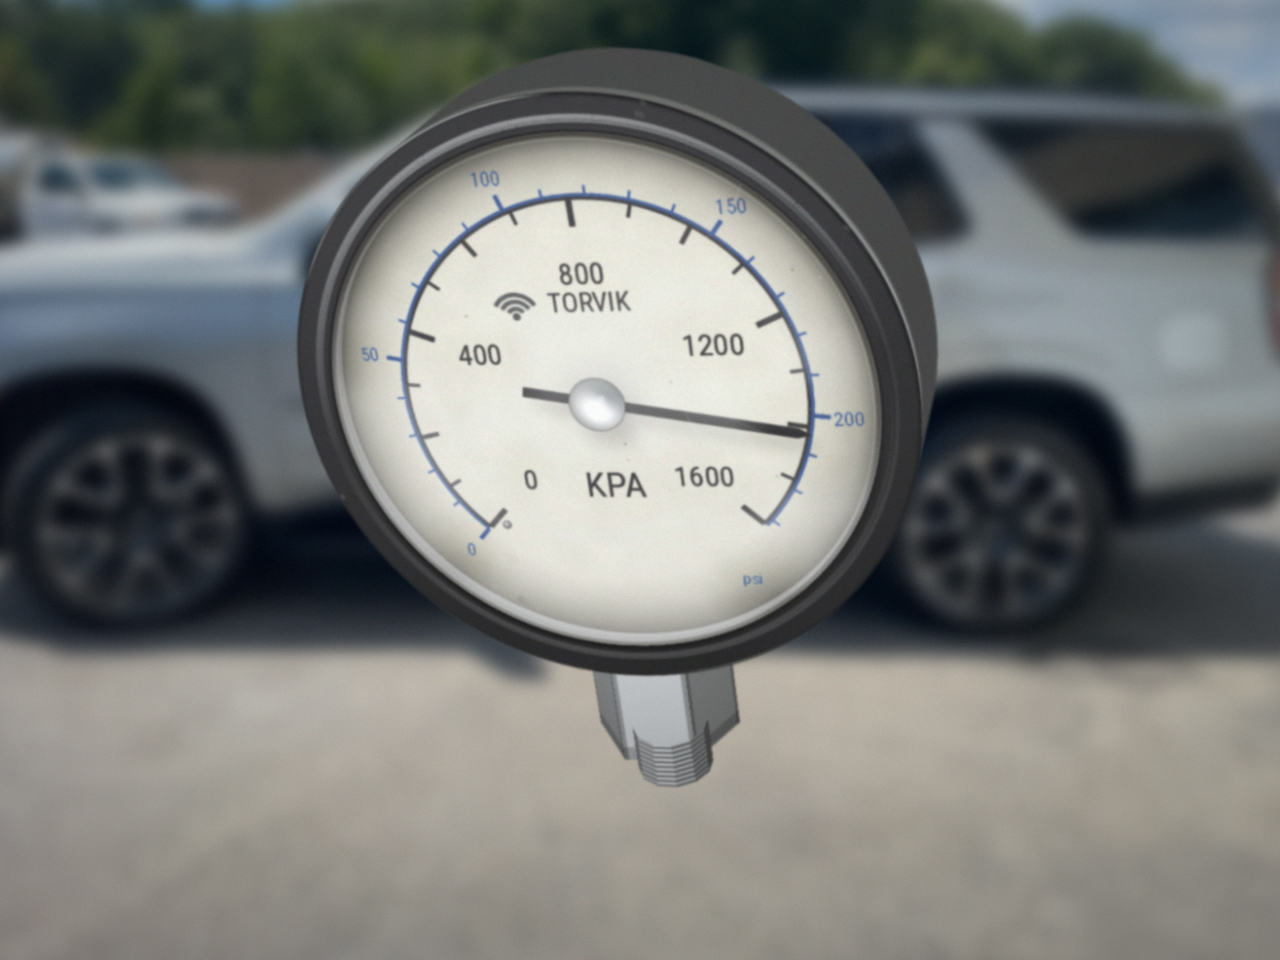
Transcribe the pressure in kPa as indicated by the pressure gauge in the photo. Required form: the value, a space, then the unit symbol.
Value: 1400 kPa
